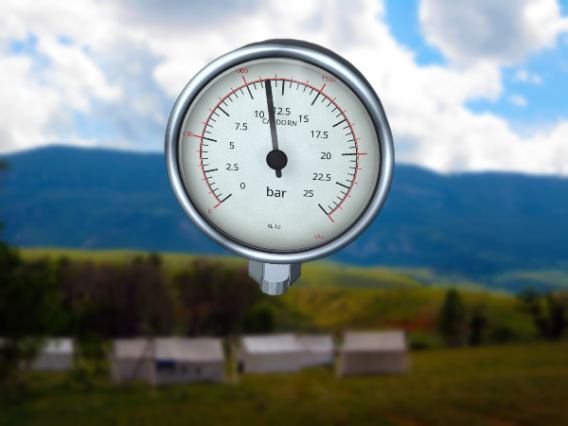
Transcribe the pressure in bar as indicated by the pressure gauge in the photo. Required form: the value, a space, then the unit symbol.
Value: 11.5 bar
